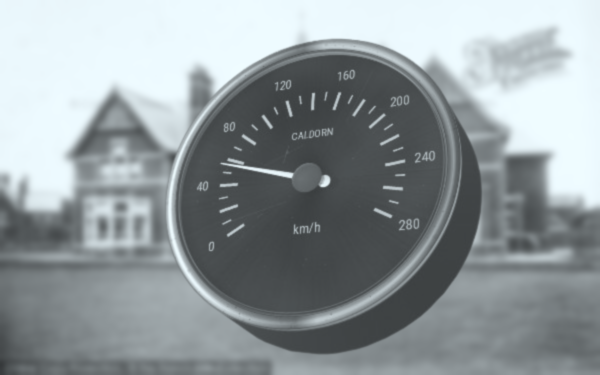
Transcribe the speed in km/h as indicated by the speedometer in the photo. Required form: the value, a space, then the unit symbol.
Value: 55 km/h
